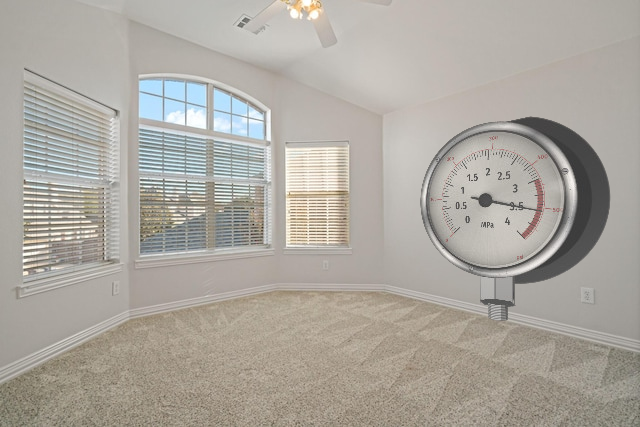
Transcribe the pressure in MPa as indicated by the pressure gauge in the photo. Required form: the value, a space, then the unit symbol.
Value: 3.5 MPa
